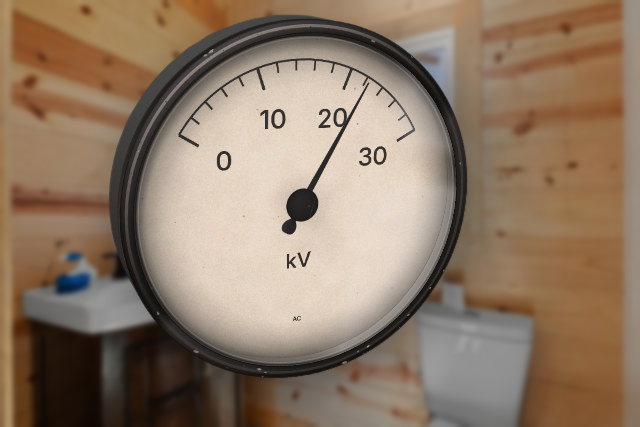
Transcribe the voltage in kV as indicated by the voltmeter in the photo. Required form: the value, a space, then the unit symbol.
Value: 22 kV
